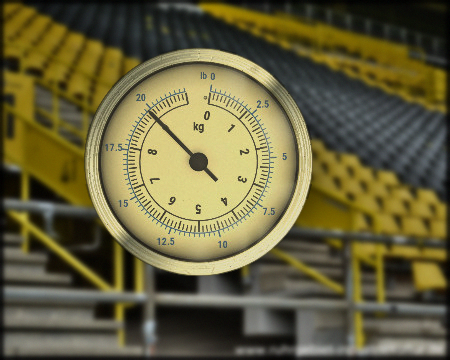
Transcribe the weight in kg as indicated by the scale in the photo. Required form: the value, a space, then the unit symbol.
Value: 9 kg
